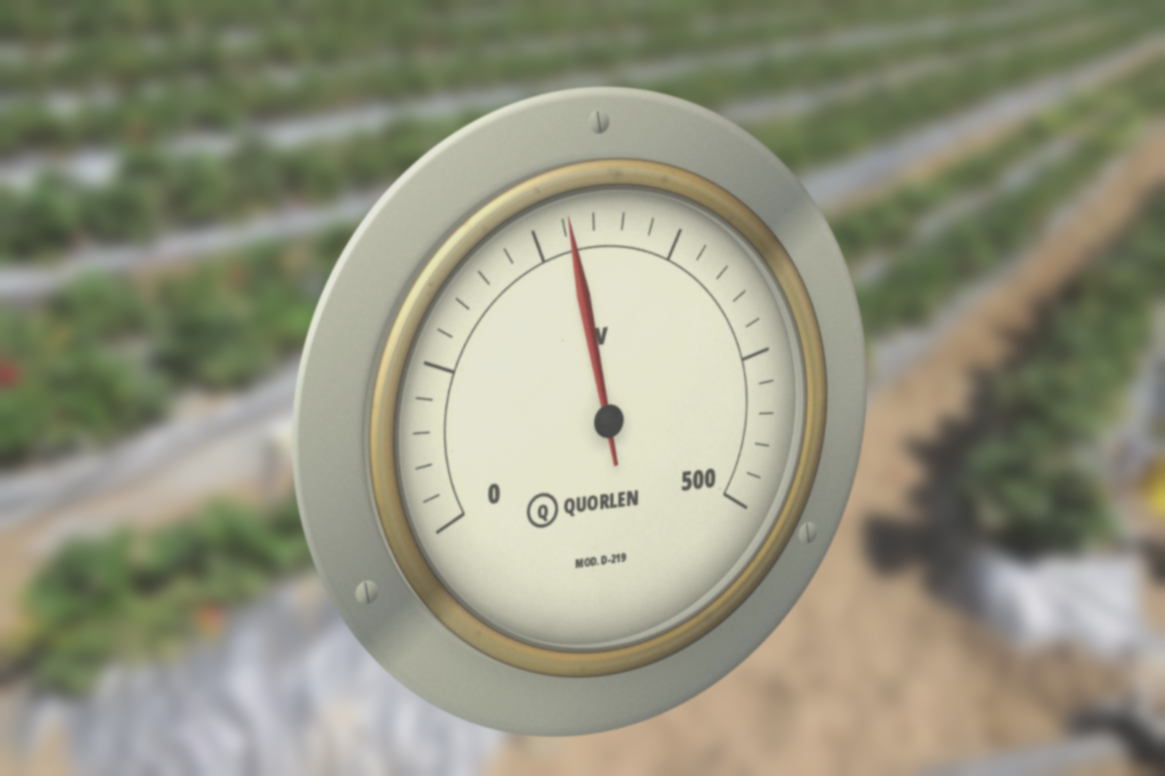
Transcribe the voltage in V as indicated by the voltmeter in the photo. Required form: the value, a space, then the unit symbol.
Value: 220 V
